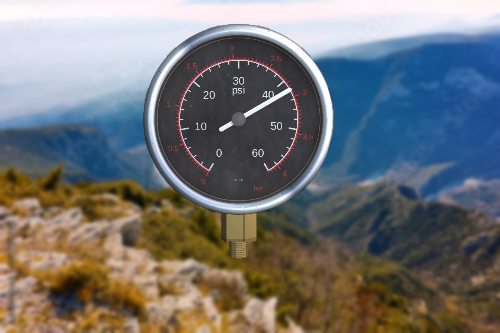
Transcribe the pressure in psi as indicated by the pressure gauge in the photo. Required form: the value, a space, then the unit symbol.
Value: 42 psi
